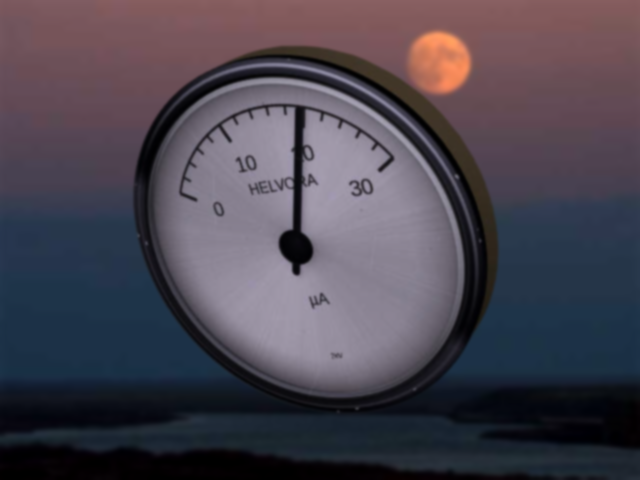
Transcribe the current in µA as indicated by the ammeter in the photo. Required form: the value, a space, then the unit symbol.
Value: 20 µA
